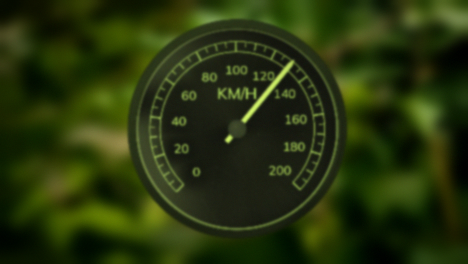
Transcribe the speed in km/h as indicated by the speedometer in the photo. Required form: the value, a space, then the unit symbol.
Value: 130 km/h
